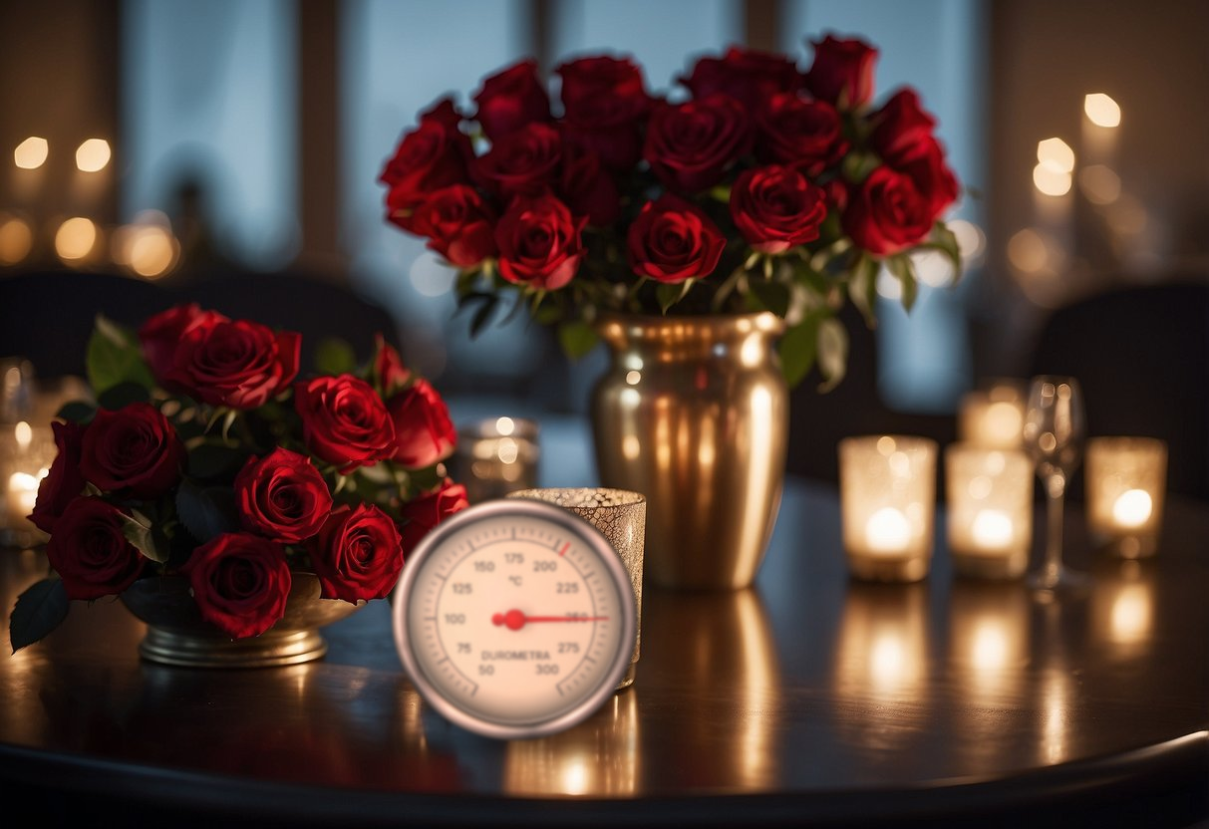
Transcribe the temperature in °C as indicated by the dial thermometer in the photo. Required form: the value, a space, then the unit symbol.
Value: 250 °C
